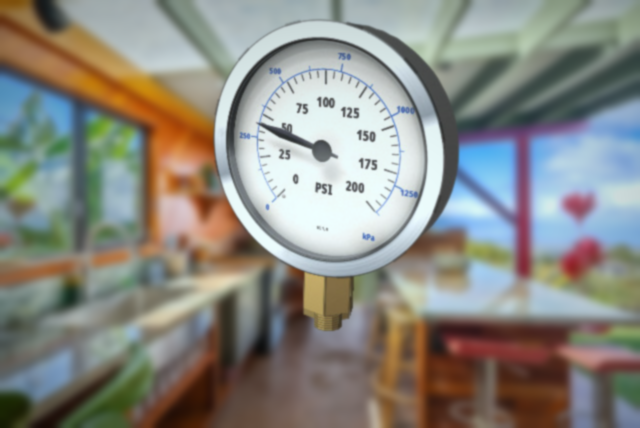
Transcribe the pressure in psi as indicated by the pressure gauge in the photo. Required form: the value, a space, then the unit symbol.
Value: 45 psi
